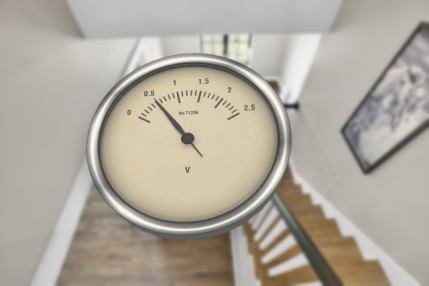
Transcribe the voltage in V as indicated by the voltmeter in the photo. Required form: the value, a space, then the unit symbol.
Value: 0.5 V
